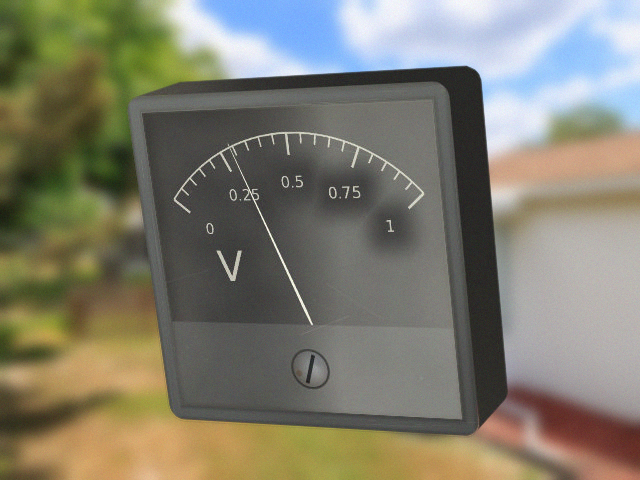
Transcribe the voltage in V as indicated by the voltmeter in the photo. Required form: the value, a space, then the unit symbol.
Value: 0.3 V
